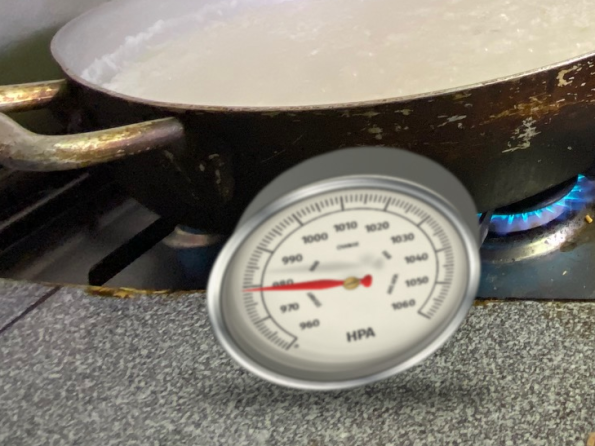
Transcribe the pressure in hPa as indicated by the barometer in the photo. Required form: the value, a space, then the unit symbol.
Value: 980 hPa
